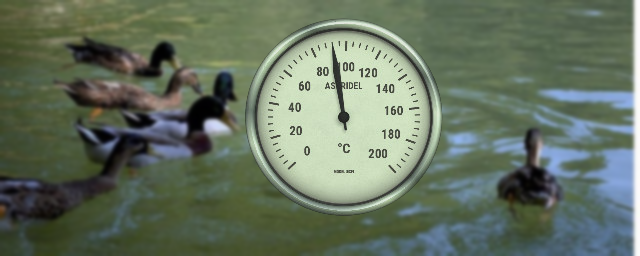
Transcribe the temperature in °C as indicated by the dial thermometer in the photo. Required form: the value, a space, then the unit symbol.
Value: 92 °C
